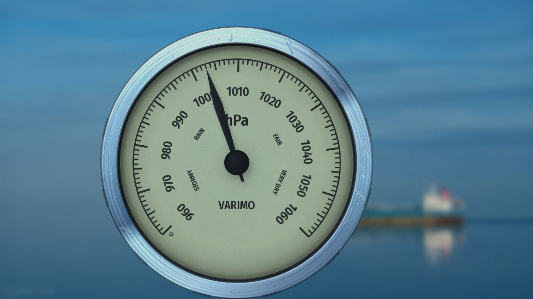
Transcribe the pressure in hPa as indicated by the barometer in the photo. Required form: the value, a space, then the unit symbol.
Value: 1003 hPa
